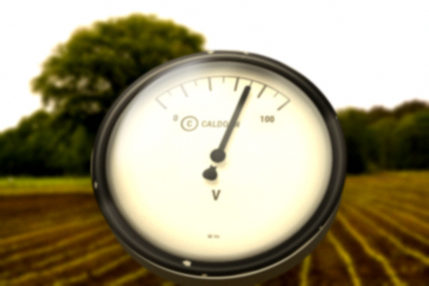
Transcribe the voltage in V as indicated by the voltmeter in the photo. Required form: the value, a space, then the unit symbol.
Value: 70 V
